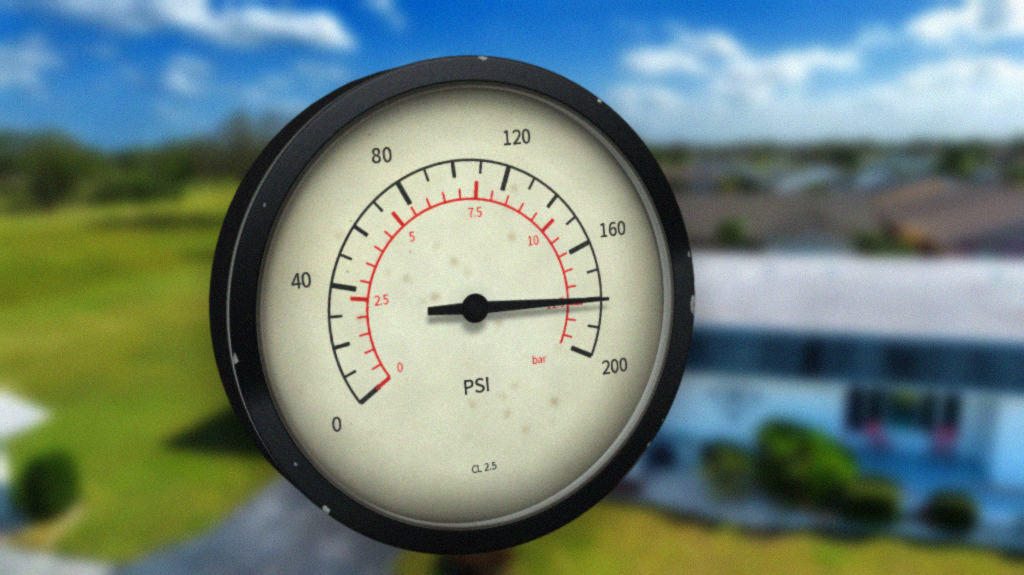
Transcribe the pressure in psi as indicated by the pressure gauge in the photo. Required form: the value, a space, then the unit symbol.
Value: 180 psi
